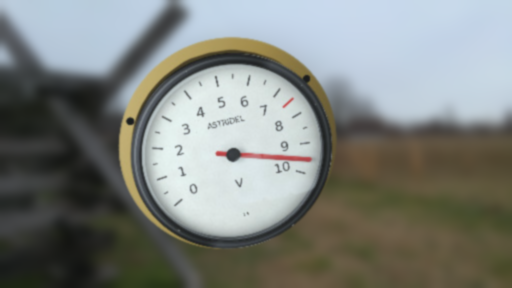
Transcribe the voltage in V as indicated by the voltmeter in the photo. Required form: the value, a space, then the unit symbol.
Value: 9.5 V
